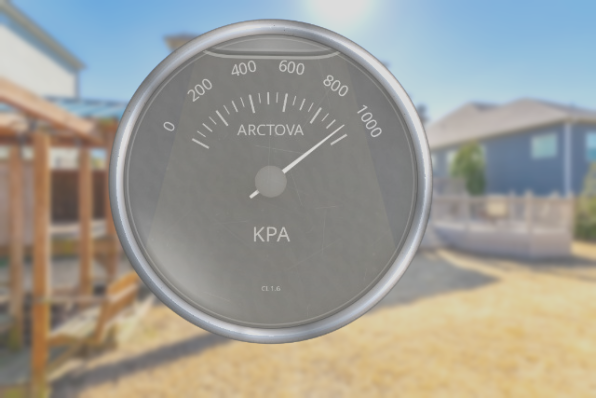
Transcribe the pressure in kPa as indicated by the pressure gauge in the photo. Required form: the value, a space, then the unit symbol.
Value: 950 kPa
